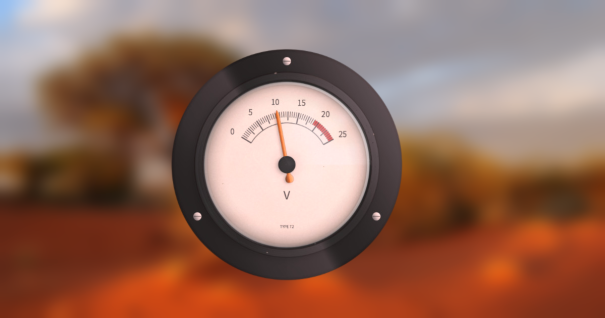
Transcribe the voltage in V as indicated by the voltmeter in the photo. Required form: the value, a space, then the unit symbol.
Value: 10 V
